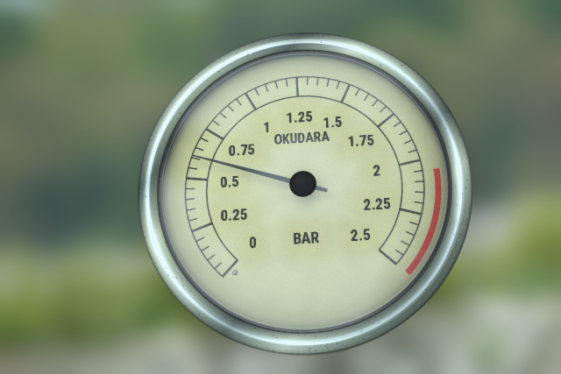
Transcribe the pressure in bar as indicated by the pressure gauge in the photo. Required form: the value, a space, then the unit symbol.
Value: 0.6 bar
